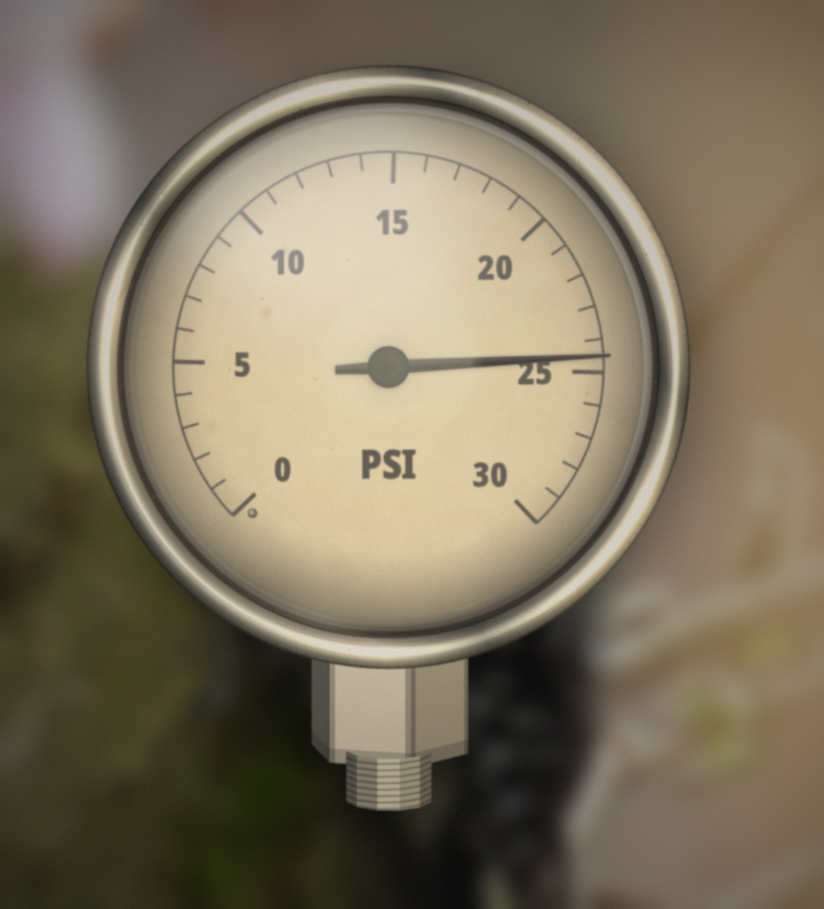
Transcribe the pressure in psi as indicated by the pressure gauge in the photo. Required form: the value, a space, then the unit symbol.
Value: 24.5 psi
